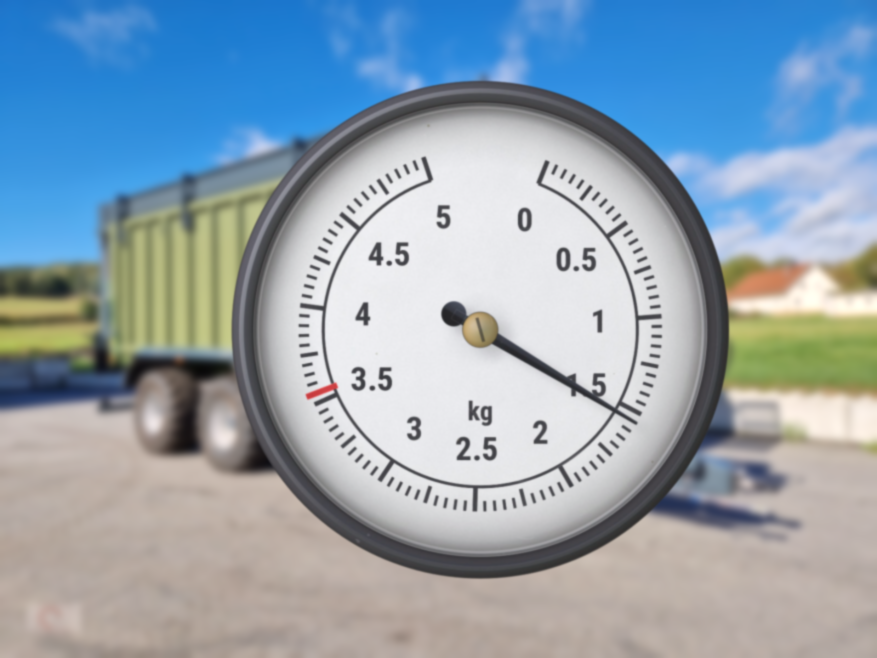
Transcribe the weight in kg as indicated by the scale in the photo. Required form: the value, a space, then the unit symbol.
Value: 1.55 kg
